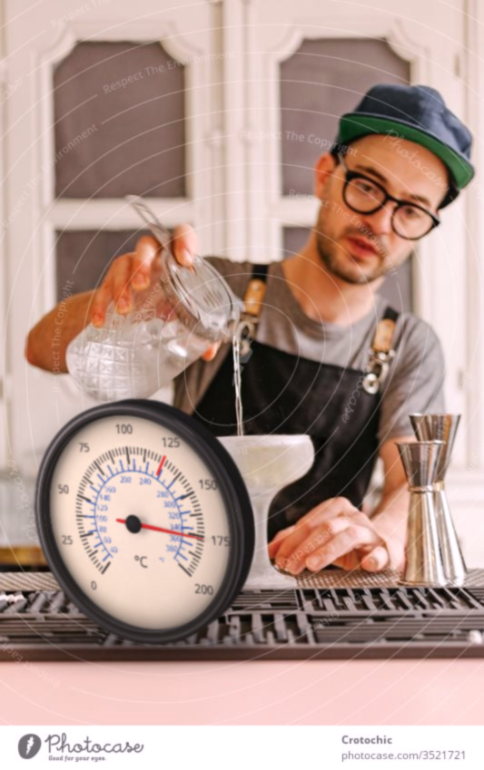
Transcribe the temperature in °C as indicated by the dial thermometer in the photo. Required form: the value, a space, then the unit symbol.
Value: 175 °C
